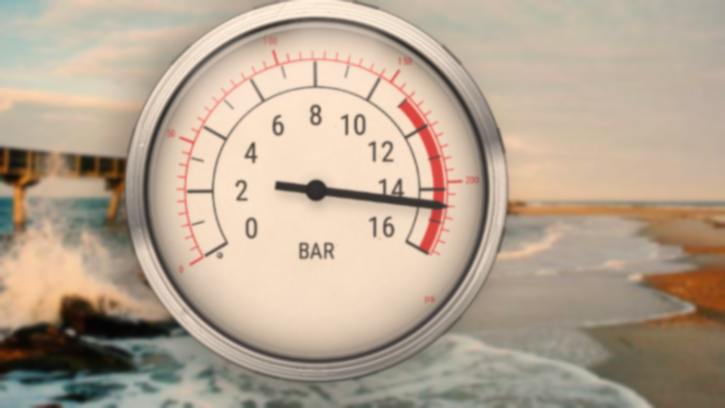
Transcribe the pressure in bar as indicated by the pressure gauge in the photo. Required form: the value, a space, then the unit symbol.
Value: 14.5 bar
